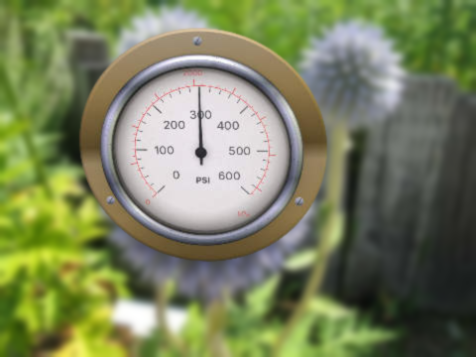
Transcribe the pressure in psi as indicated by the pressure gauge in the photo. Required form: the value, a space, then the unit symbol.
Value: 300 psi
